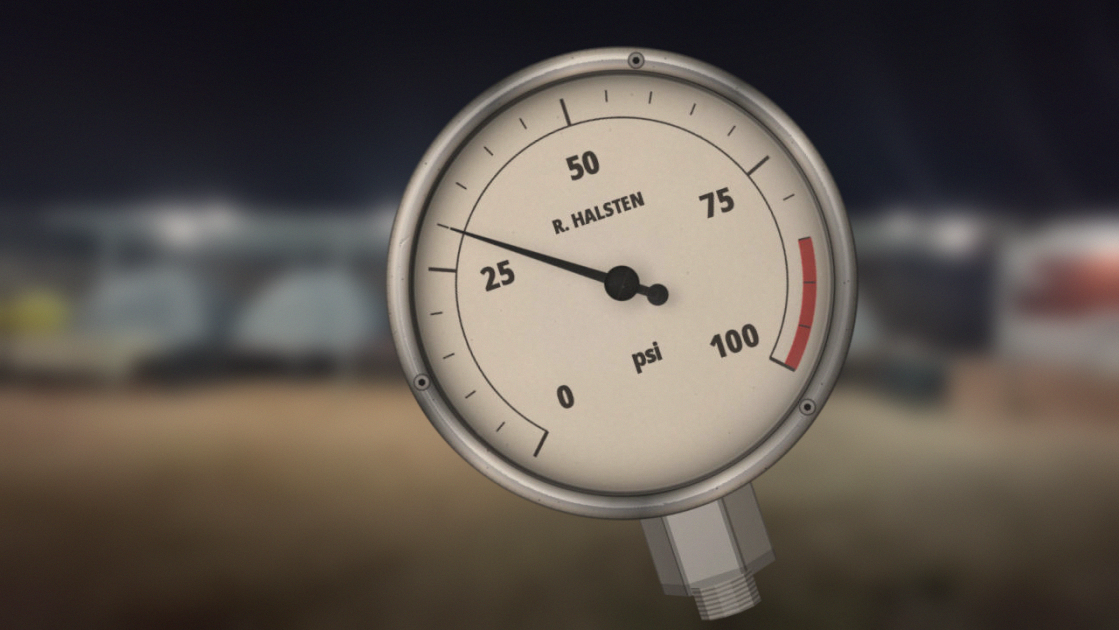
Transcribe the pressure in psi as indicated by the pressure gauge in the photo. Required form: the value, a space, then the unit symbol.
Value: 30 psi
